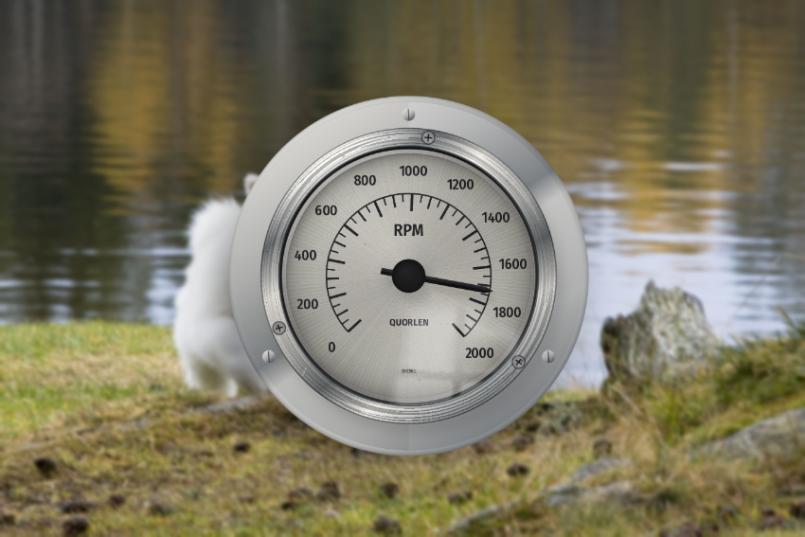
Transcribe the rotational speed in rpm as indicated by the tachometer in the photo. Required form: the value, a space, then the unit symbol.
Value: 1725 rpm
